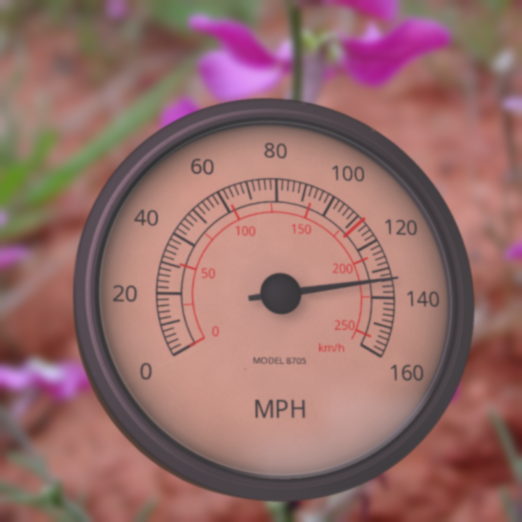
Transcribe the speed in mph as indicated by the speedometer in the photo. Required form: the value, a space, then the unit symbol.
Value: 134 mph
